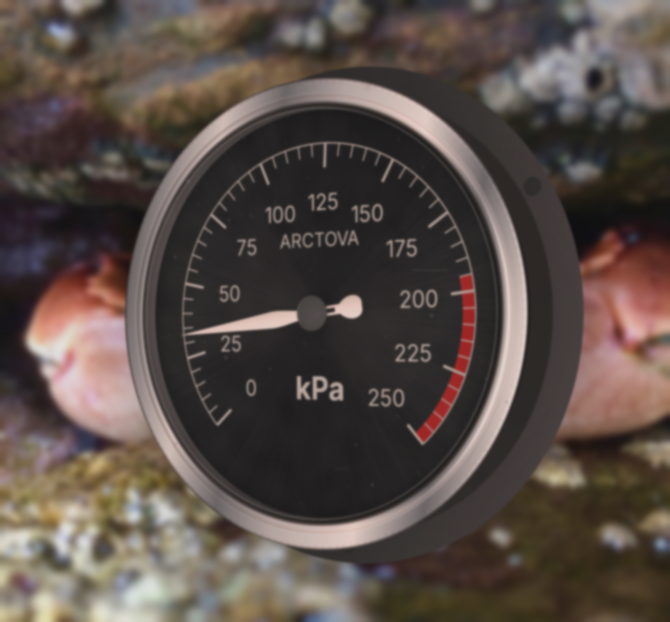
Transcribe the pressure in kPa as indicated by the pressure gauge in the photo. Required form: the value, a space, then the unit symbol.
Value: 32.5 kPa
